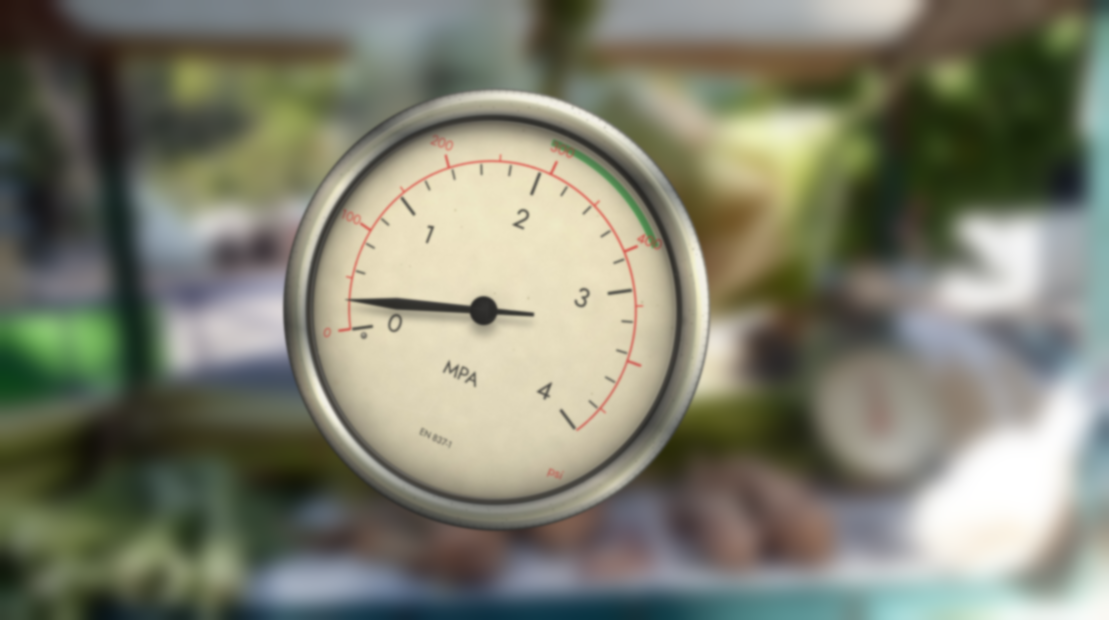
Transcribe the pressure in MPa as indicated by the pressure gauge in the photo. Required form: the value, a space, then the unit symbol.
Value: 0.2 MPa
